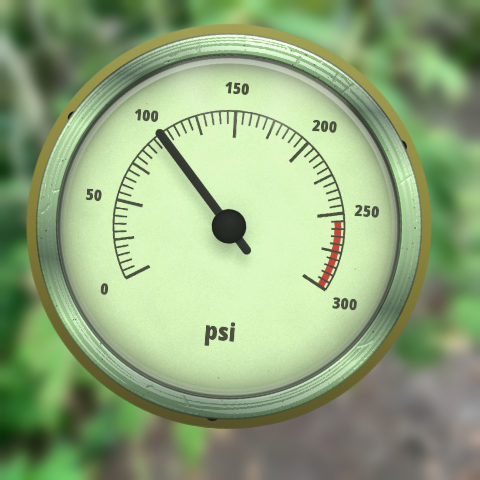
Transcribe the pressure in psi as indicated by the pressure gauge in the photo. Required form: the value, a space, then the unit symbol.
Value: 100 psi
